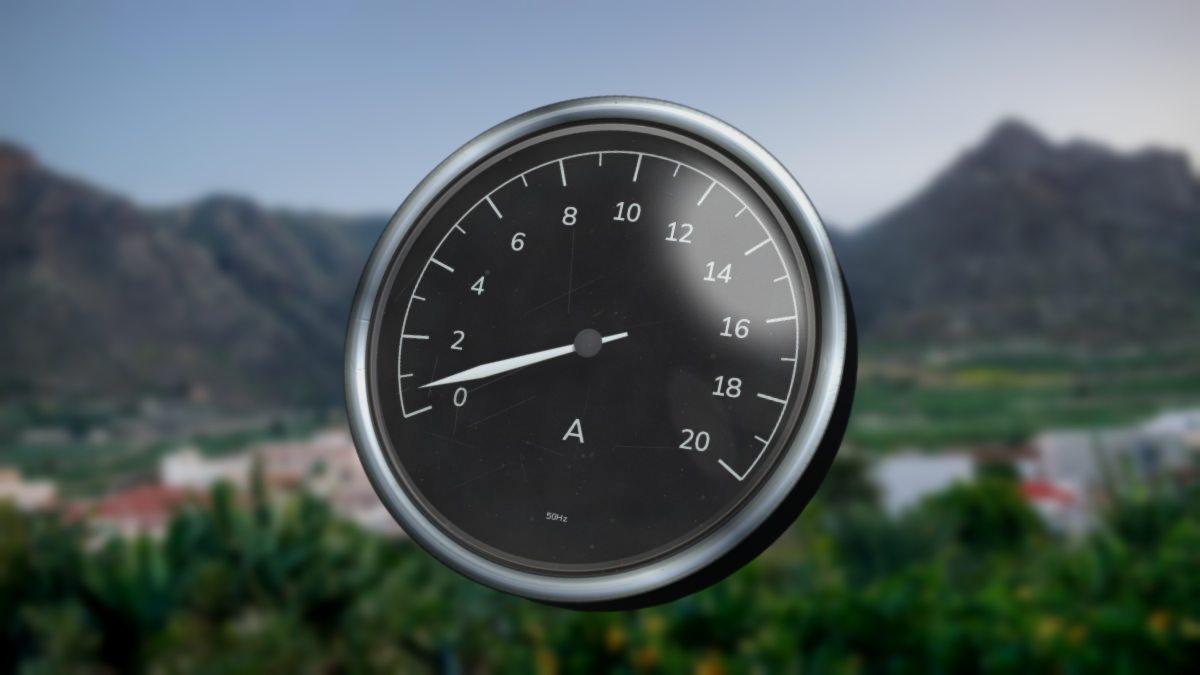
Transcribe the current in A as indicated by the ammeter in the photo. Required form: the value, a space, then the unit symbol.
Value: 0.5 A
